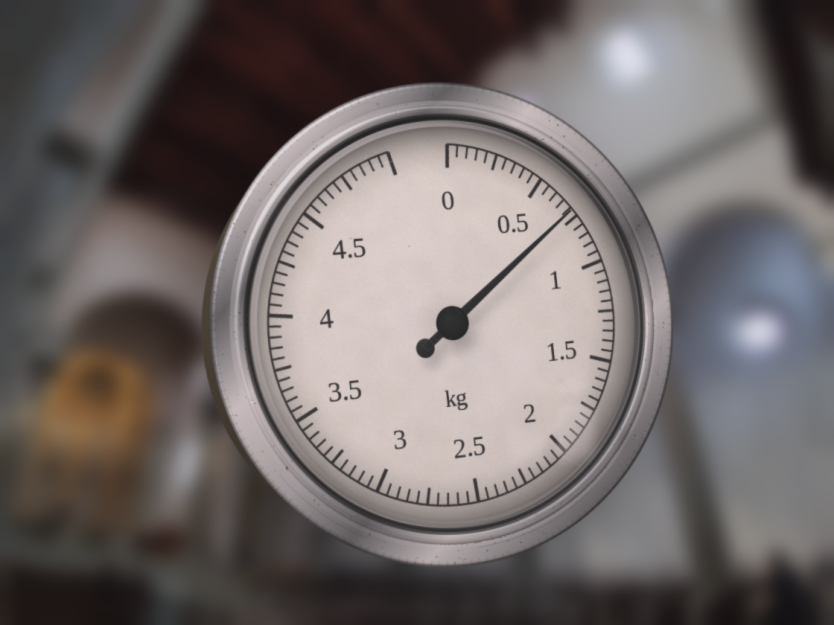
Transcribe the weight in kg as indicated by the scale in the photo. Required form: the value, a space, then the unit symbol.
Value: 0.7 kg
